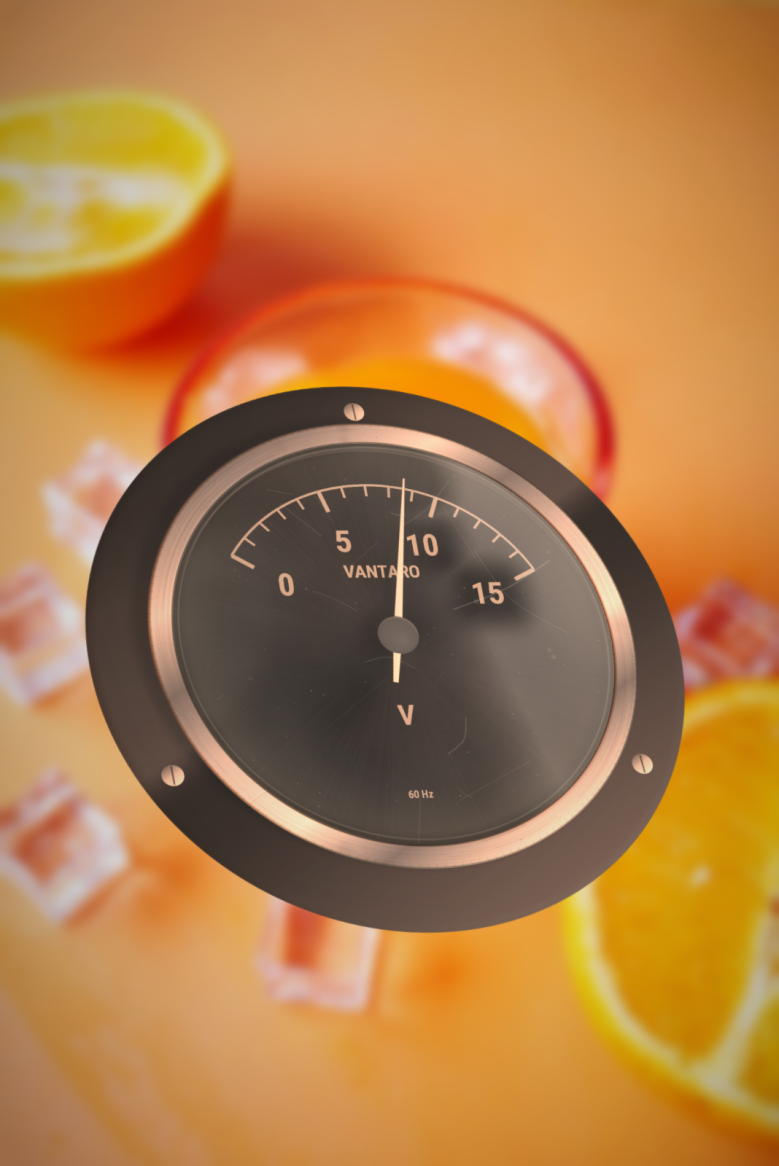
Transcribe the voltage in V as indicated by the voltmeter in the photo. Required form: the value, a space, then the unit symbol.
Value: 8.5 V
